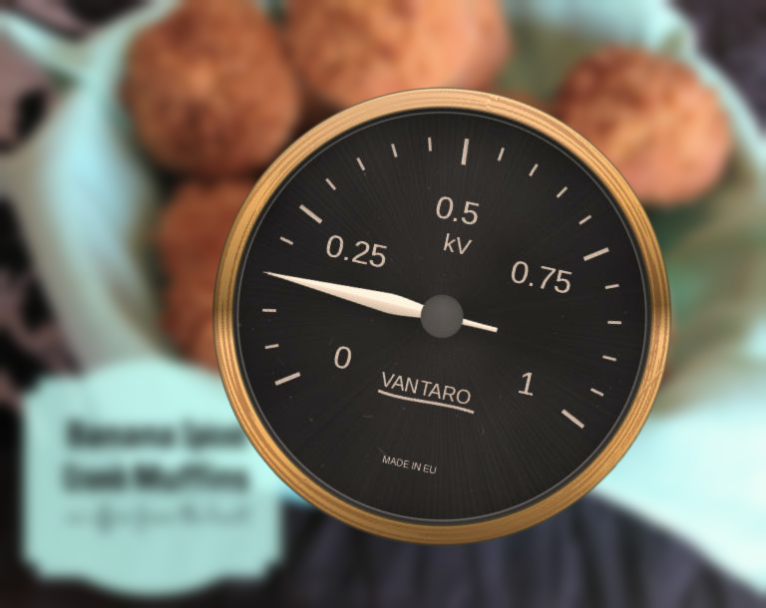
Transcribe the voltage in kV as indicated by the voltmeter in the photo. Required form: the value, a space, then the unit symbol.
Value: 0.15 kV
